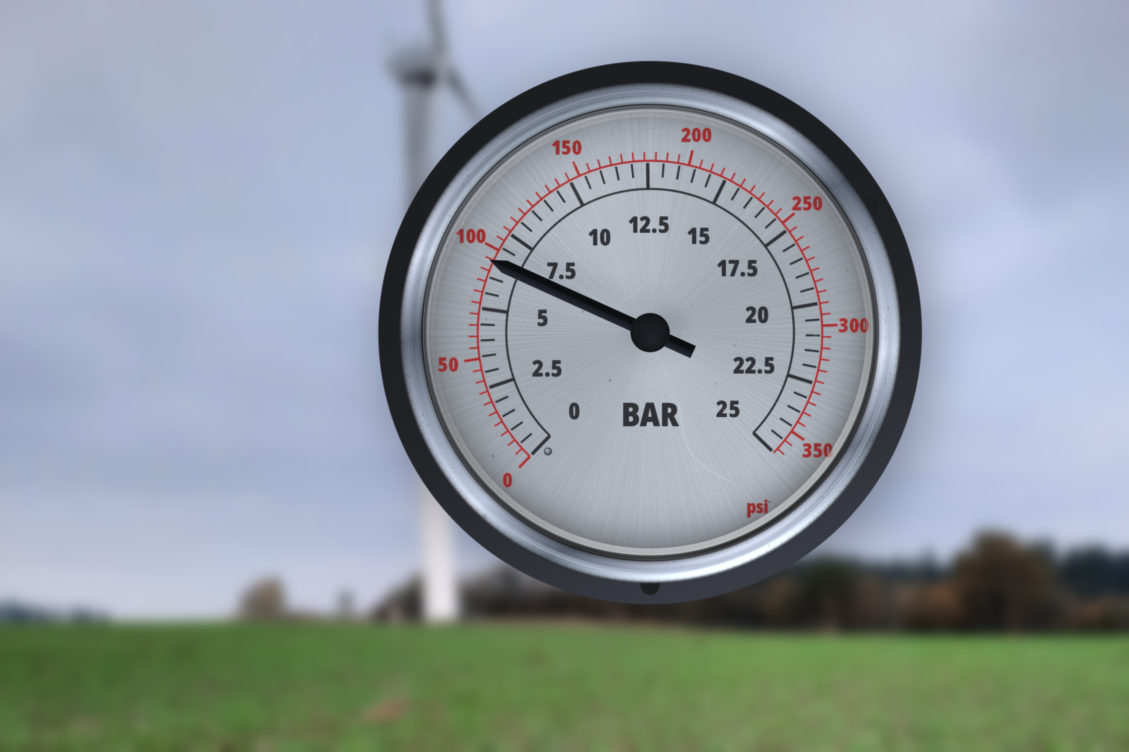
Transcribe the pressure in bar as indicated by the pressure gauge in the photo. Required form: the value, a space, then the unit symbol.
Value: 6.5 bar
